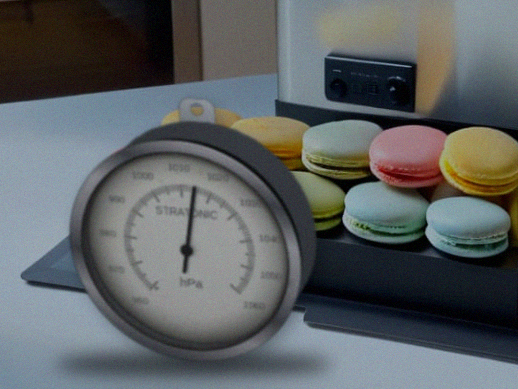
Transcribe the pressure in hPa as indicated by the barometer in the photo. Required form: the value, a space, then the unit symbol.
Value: 1015 hPa
